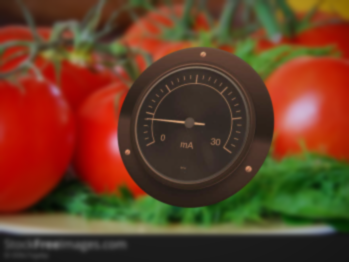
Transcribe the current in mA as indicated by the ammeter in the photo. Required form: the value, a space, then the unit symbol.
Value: 4 mA
